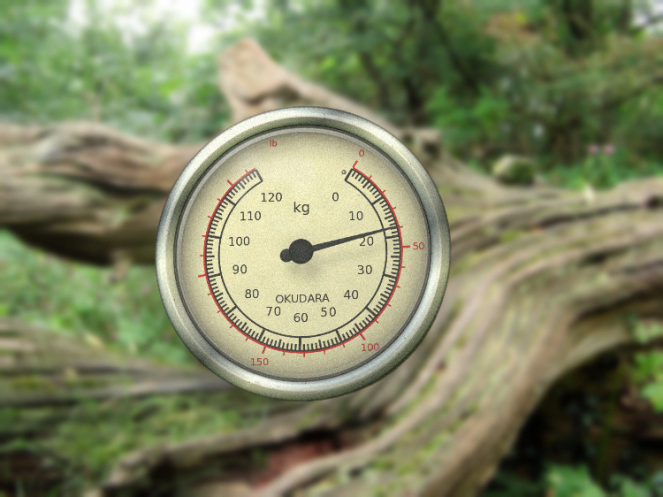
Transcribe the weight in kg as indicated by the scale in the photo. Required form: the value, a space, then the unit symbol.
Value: 18 kg
